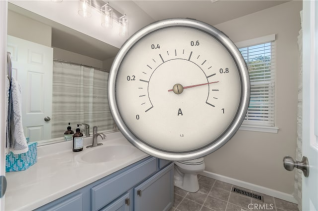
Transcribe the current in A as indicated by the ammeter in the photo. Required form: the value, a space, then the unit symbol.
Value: 0.85 A
